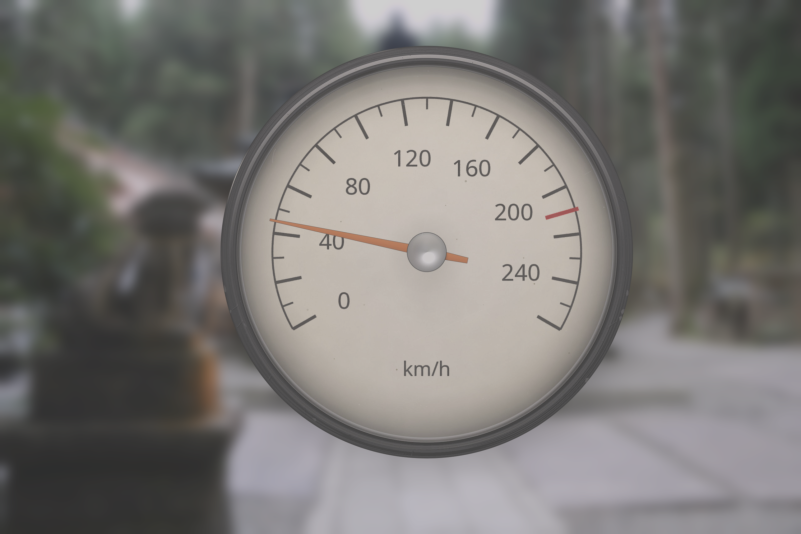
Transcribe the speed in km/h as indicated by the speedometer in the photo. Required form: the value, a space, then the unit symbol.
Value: 45 km/h
